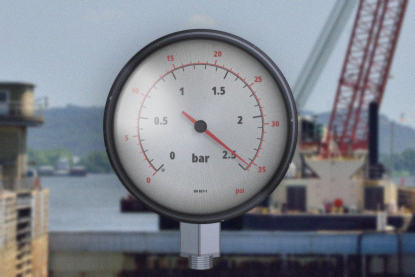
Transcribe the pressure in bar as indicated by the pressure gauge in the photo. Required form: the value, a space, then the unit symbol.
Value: 2.45 bar
